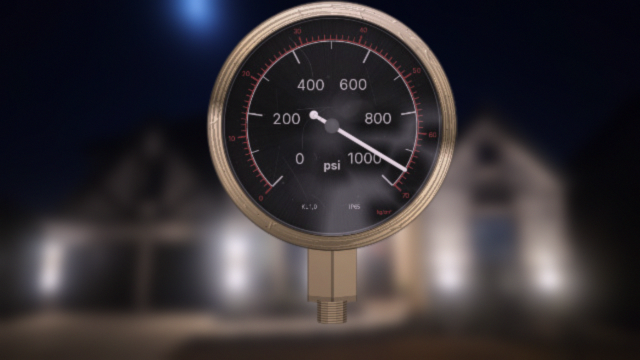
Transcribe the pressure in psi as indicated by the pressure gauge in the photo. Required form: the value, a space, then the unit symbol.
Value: 950 psi
